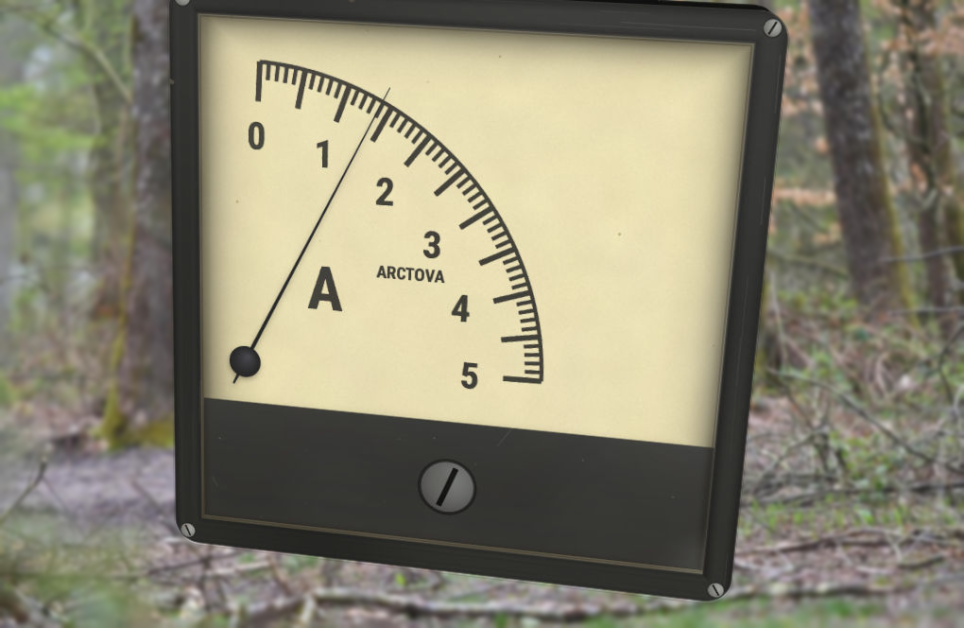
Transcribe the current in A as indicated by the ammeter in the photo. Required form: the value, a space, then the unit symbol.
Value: 1.4 A
